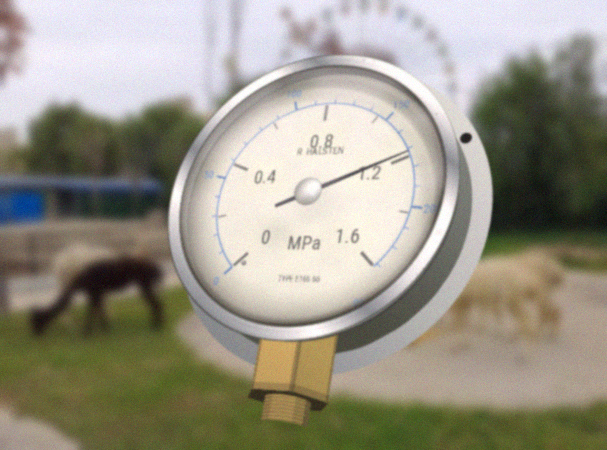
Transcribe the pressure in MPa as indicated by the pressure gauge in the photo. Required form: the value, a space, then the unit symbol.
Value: 1.2 MPa
